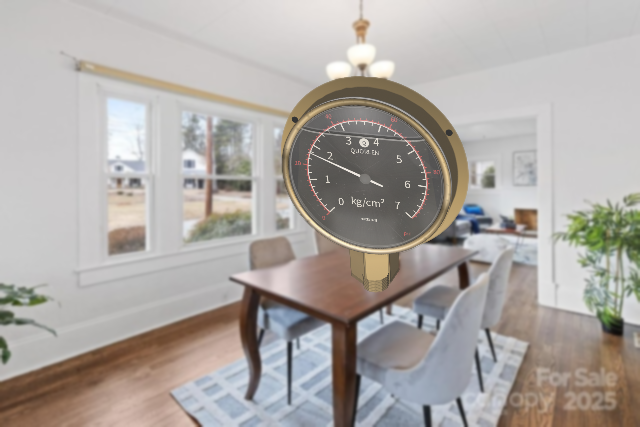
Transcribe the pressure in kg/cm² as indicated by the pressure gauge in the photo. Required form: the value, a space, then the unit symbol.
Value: 1.8 kg/cm²
